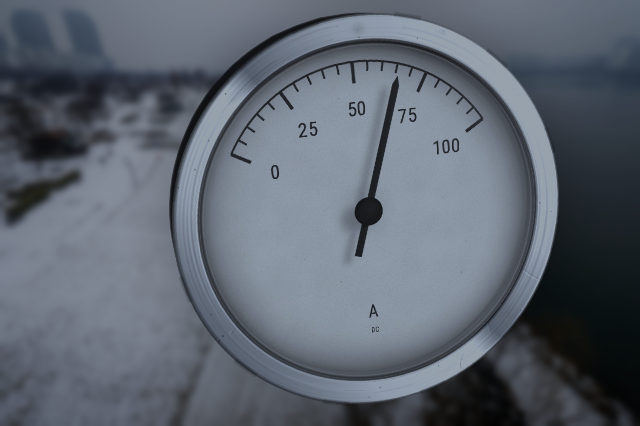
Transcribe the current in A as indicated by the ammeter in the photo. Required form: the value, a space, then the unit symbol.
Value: 65 A
